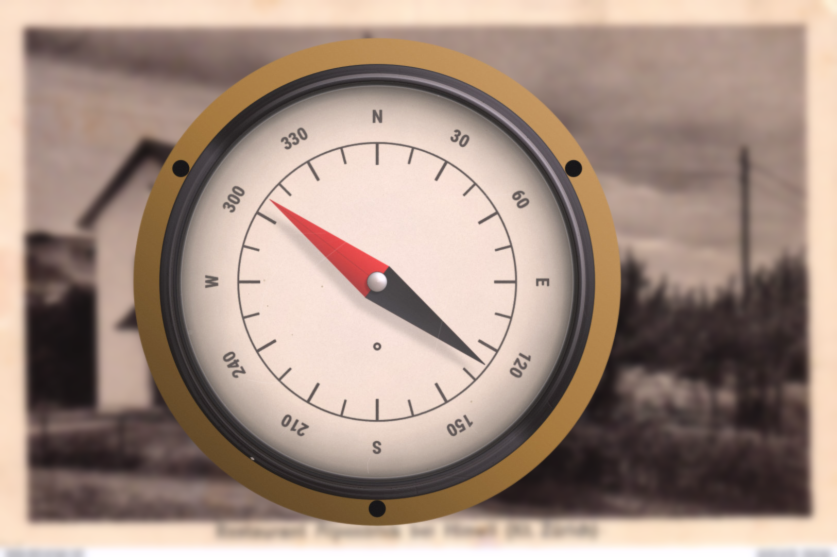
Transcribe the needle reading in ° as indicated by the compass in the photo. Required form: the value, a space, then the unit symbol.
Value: 307.5 °
